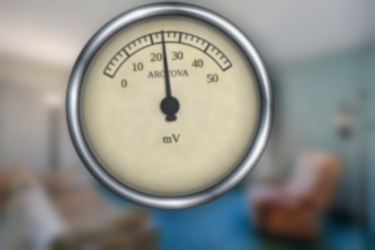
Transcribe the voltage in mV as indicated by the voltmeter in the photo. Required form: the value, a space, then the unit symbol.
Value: 24 mV
